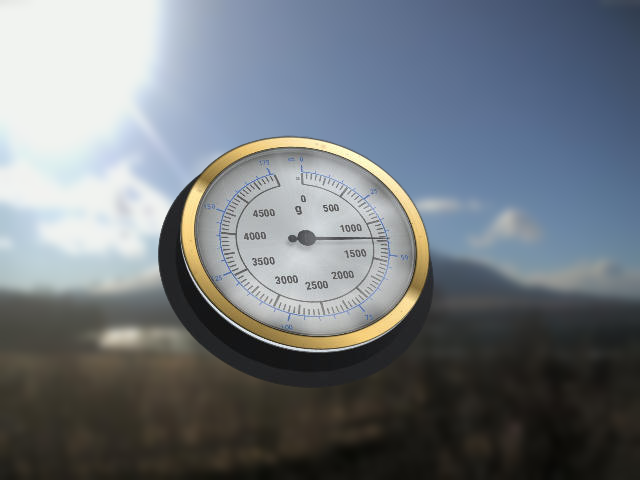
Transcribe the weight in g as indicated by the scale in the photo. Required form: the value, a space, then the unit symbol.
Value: 1250 g
